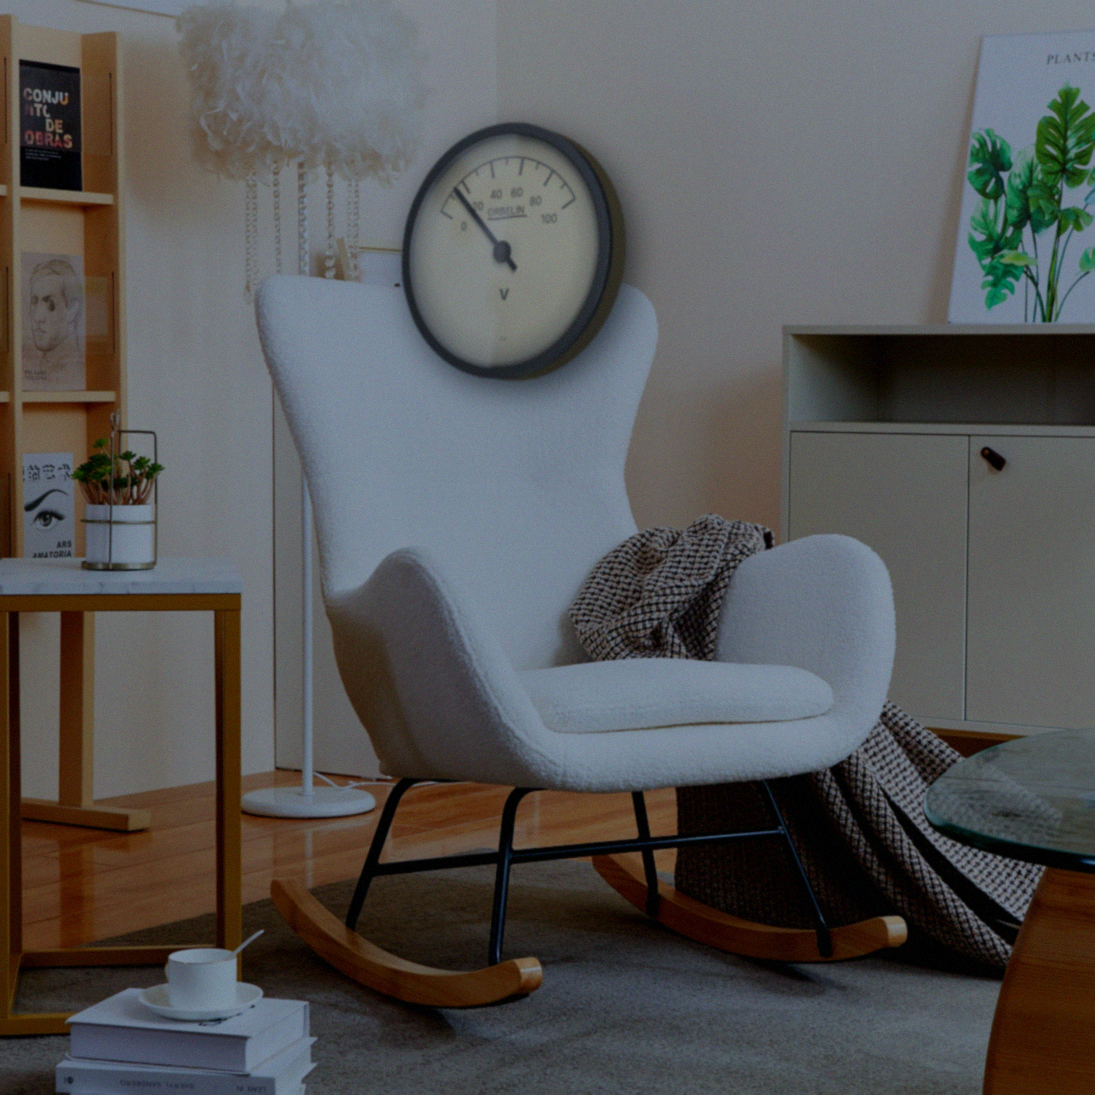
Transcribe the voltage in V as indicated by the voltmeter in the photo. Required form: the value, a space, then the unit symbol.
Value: 15 V
